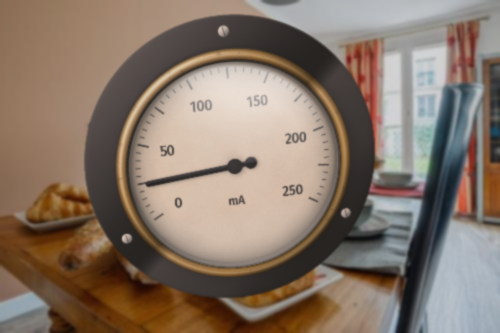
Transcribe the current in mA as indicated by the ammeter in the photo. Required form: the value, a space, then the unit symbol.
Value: 25 mA
